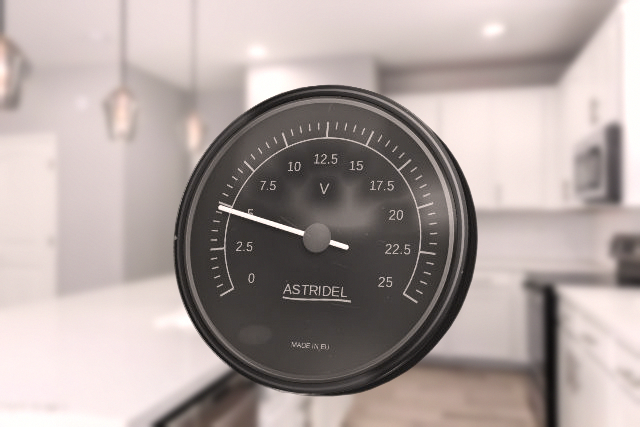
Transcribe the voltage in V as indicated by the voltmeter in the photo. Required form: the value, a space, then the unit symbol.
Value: 4.75 V
